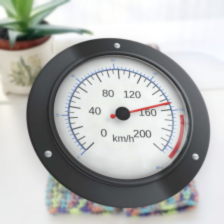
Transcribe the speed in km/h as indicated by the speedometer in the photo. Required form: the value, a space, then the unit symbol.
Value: 155 km/h
